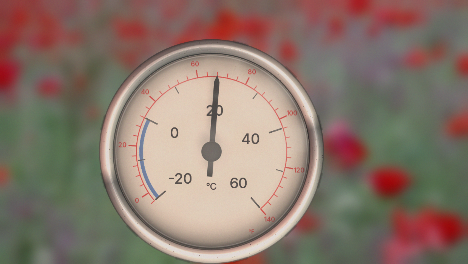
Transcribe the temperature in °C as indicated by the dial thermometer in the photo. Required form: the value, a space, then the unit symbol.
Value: 20 °C
